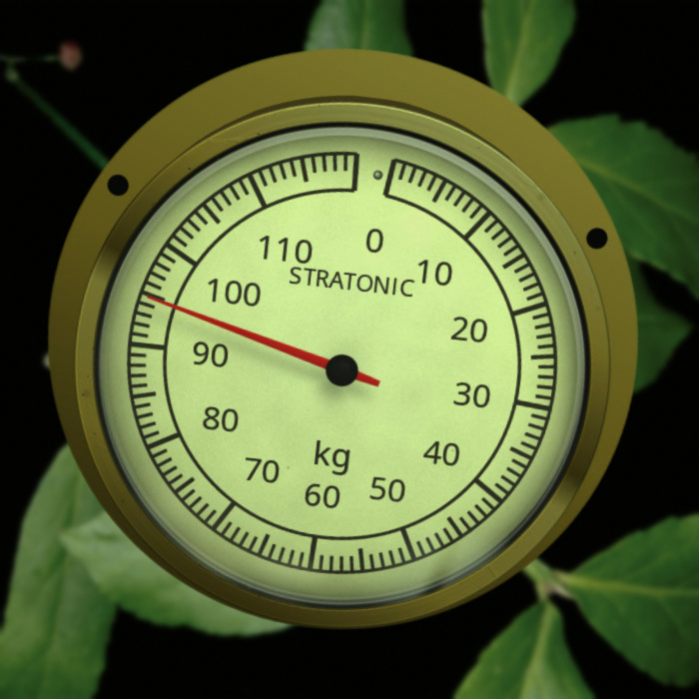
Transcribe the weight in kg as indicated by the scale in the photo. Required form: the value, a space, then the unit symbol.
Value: 95 kg
